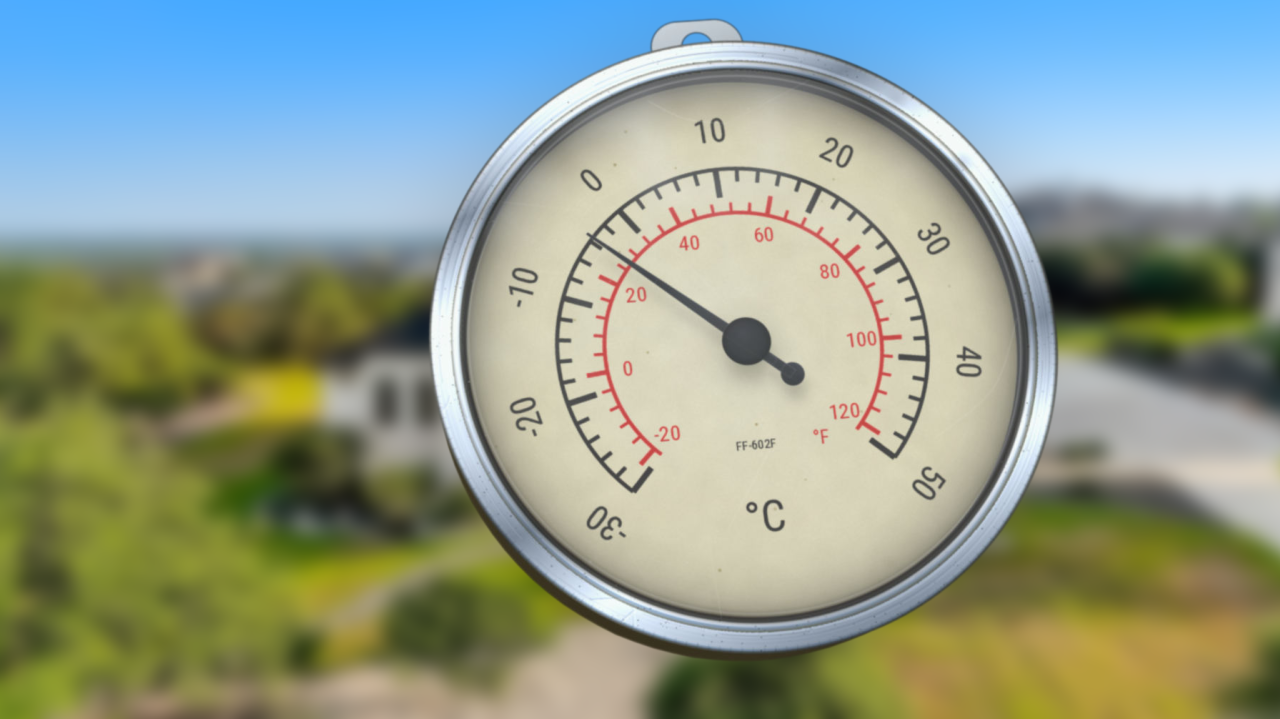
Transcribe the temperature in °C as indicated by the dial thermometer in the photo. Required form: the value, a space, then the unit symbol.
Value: -4 °C
